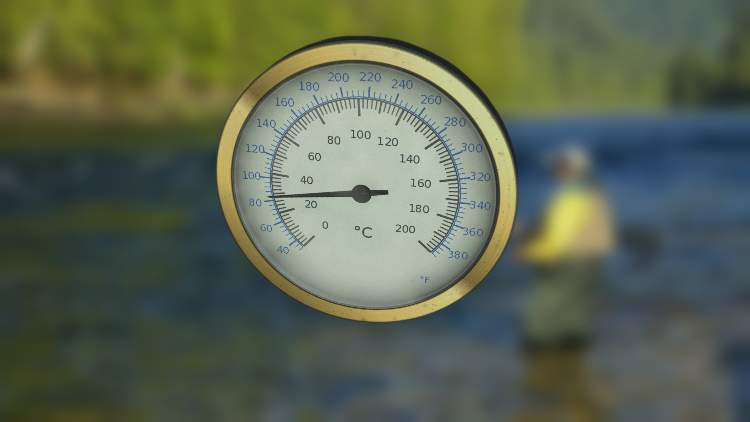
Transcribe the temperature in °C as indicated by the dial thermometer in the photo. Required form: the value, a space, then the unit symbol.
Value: 30 °C
